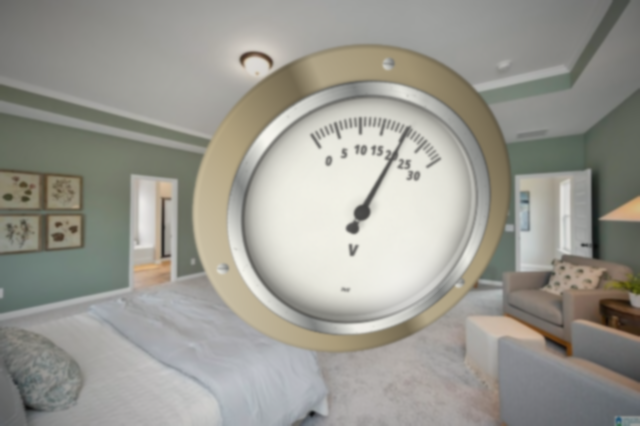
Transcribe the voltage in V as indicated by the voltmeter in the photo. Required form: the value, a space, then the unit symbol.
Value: 20 V
